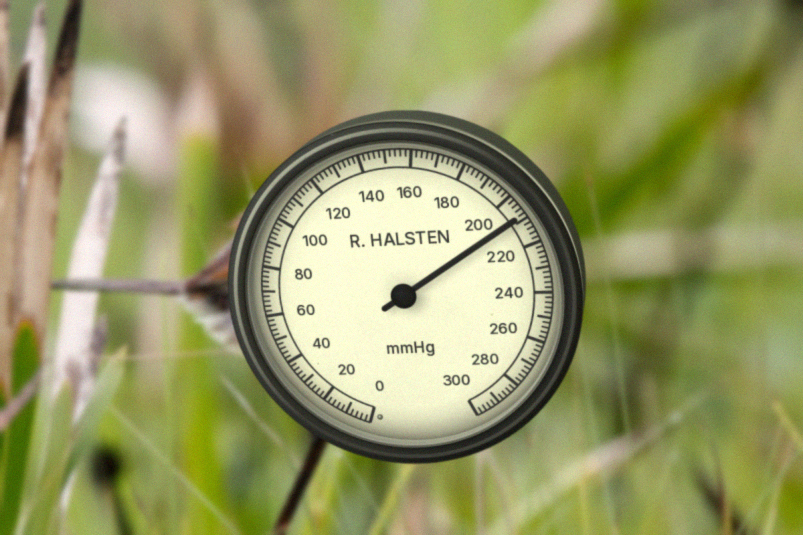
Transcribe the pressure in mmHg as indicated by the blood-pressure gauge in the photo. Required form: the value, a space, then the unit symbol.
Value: 208 mmHg
